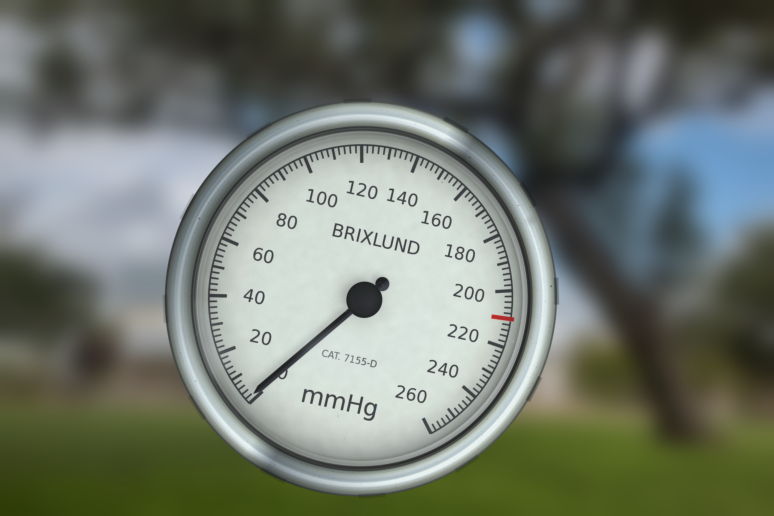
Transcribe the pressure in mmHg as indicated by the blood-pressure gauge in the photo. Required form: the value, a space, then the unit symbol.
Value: 2 mmHg
